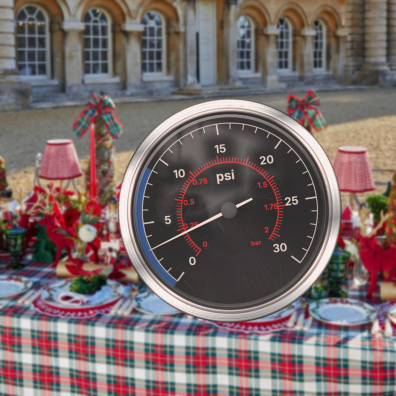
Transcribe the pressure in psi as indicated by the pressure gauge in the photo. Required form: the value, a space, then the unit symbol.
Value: 3 psi
